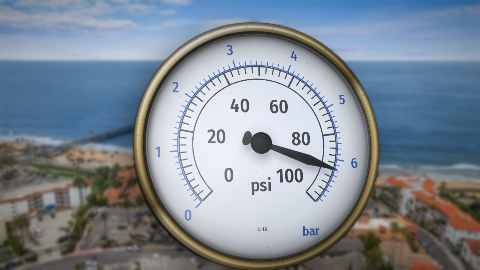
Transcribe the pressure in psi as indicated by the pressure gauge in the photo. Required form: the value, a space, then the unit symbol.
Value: 90 psi
